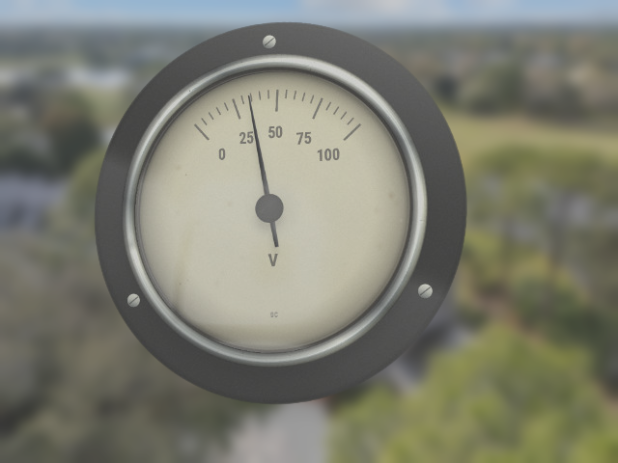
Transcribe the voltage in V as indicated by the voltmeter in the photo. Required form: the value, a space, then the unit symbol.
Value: 35 V
